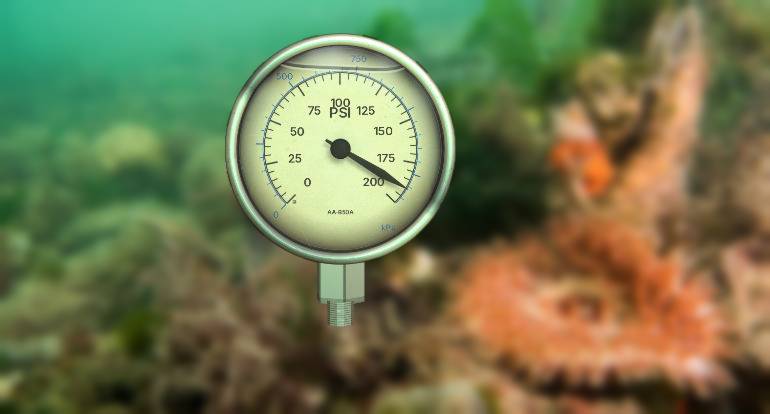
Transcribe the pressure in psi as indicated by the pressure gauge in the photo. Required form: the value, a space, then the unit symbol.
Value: 190 psi
